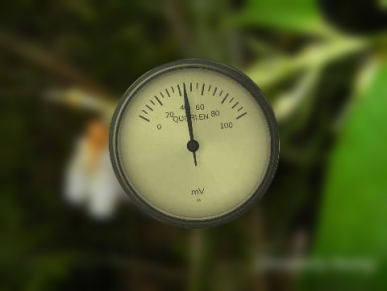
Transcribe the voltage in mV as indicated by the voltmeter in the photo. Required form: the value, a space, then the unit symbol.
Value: 45 mV
